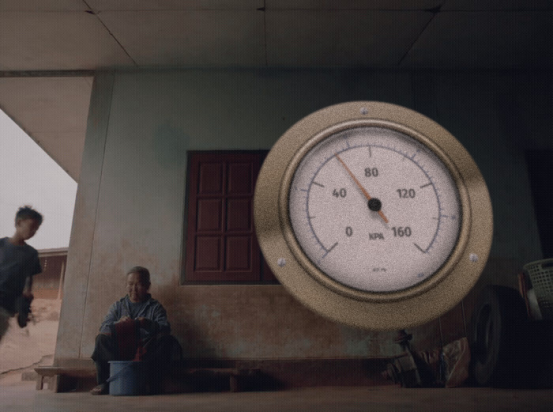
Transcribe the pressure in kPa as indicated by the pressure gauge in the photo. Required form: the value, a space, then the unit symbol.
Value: 60 kPa
